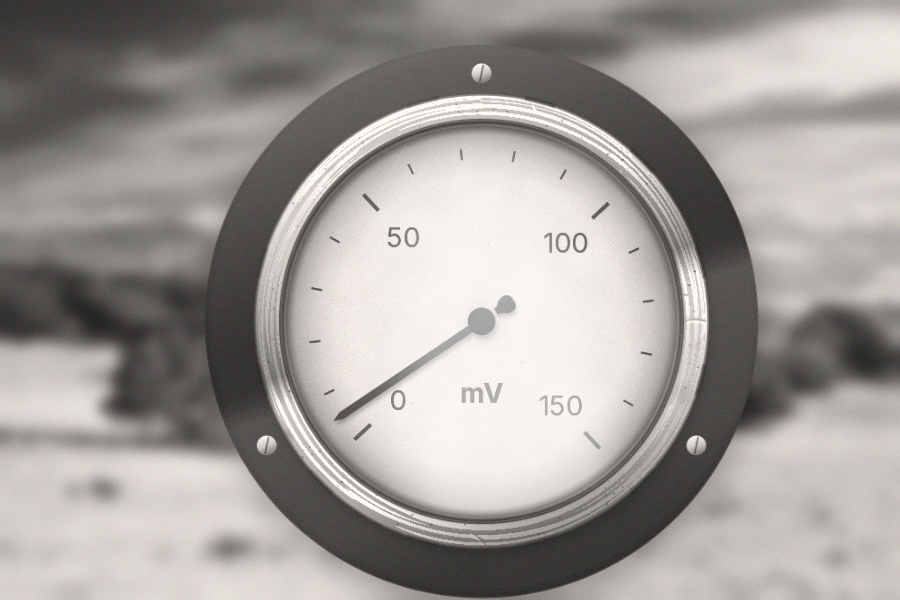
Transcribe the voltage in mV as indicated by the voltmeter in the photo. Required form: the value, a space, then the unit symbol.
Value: 5 mV
